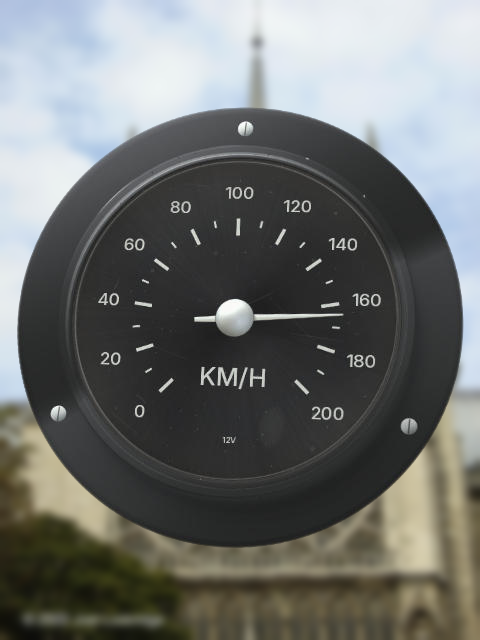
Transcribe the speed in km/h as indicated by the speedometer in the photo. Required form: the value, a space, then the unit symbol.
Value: 165 km/h
